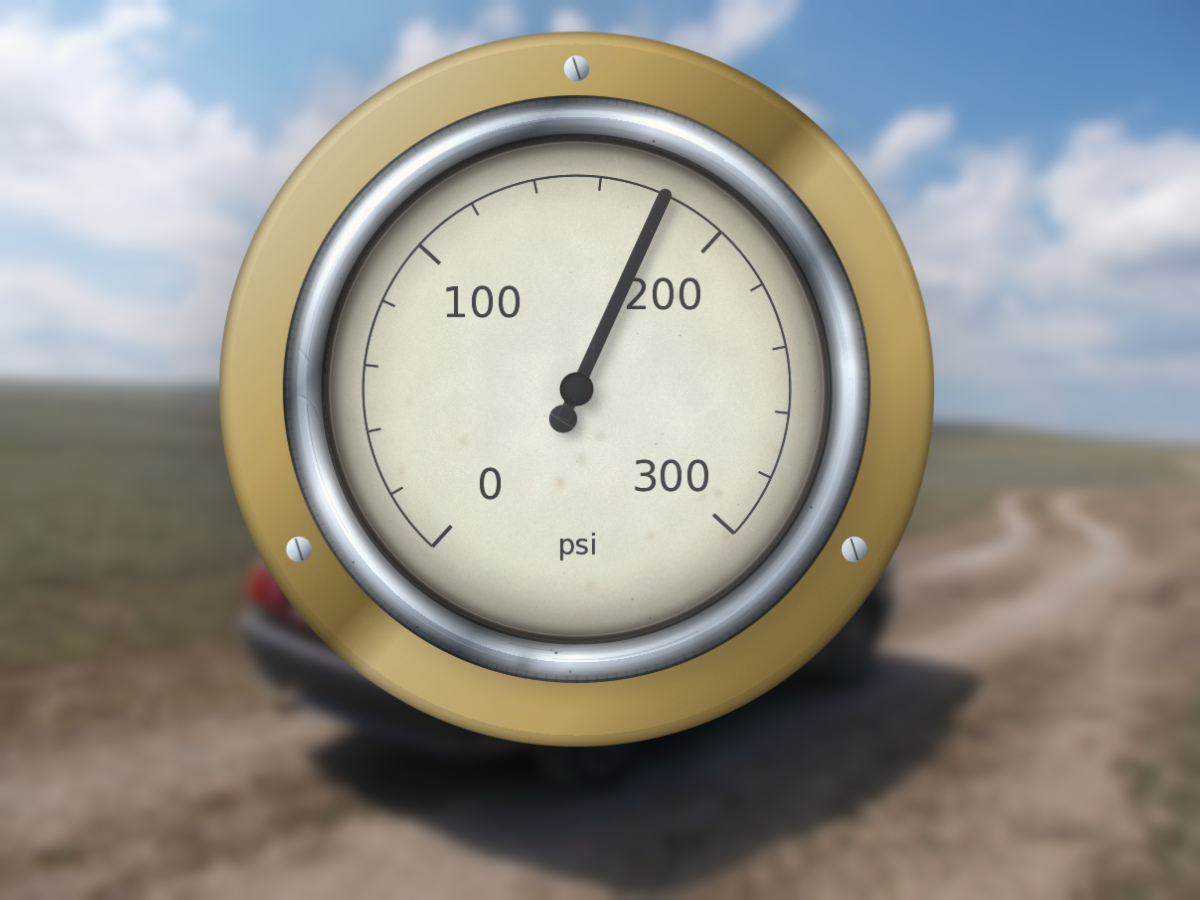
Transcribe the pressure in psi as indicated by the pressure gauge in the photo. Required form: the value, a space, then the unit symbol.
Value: 180 psi
